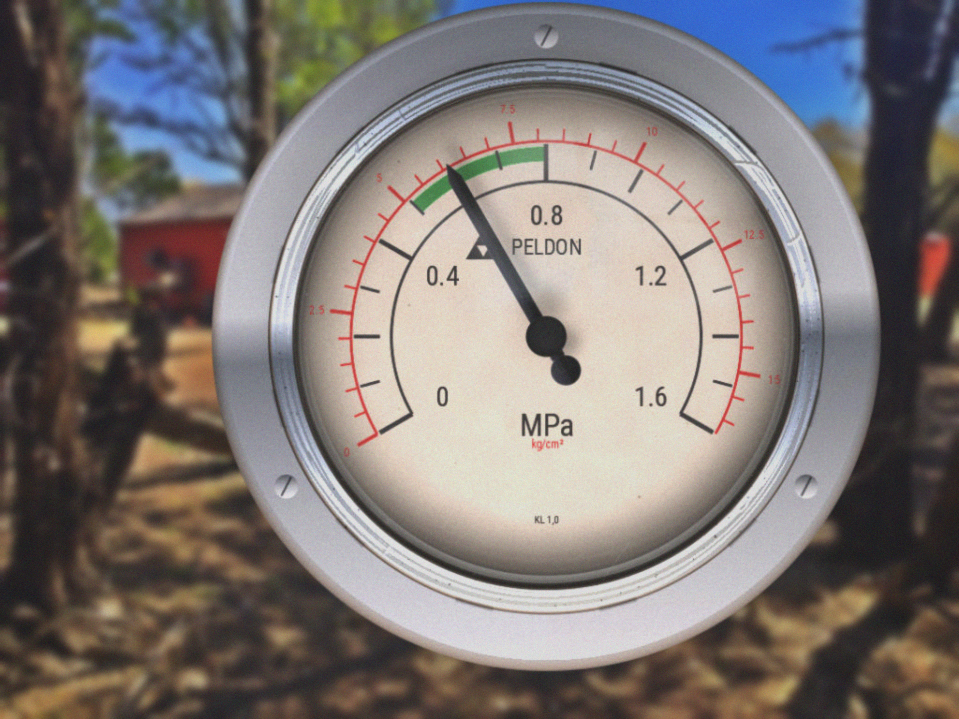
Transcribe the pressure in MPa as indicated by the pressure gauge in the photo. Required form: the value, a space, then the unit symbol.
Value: 0.6 MPa
